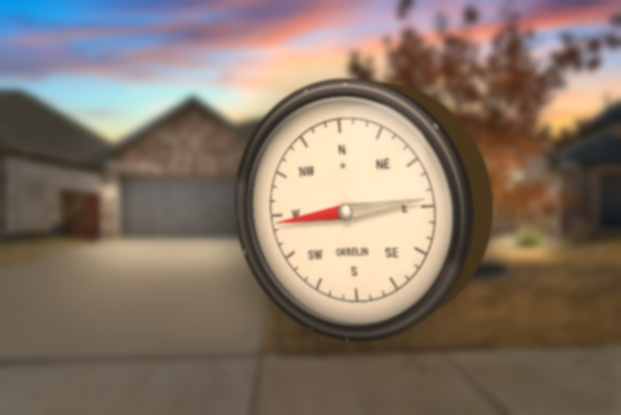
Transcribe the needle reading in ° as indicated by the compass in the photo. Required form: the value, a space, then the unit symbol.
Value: 265 °
